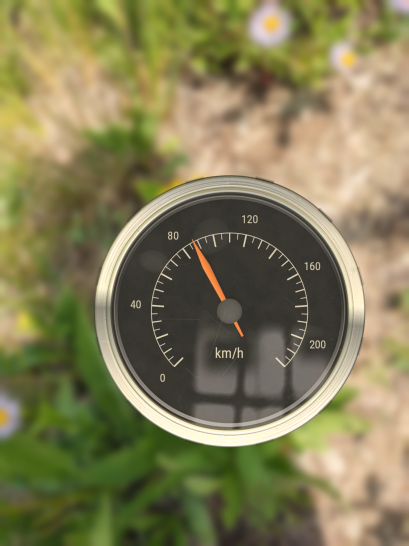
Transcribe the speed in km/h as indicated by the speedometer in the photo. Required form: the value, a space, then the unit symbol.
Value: 87.5 km/h
